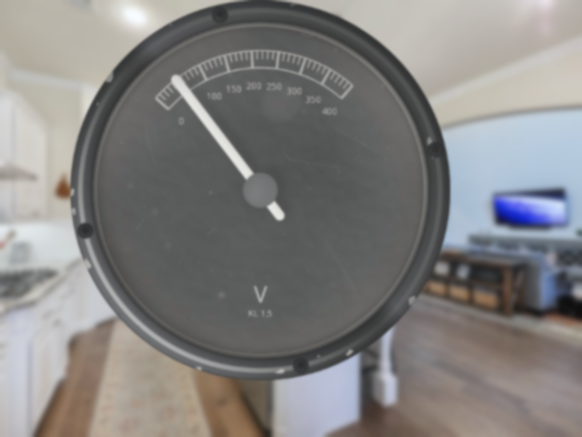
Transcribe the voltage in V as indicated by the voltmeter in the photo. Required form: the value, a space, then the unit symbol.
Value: 50 V
